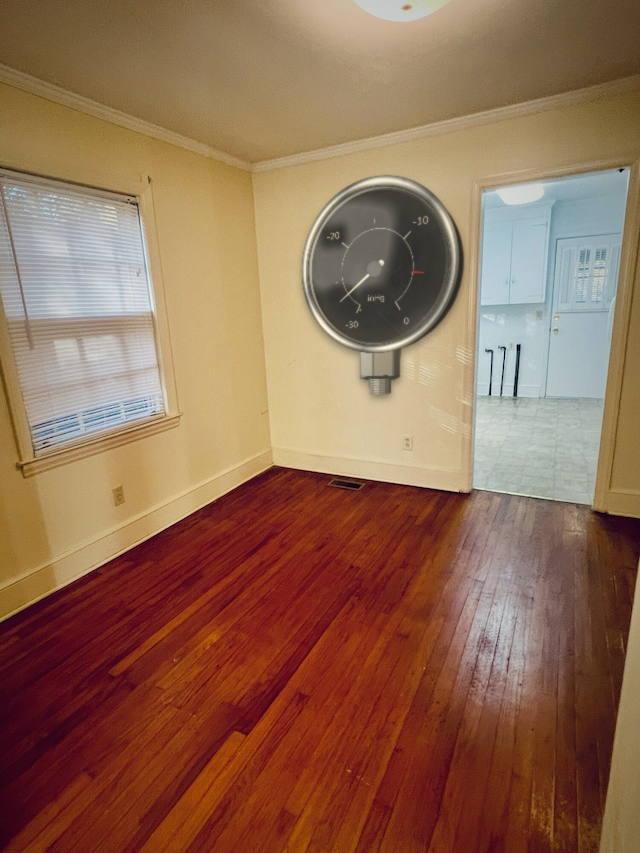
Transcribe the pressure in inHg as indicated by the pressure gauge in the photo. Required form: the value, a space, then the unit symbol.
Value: -27.5 inHg
